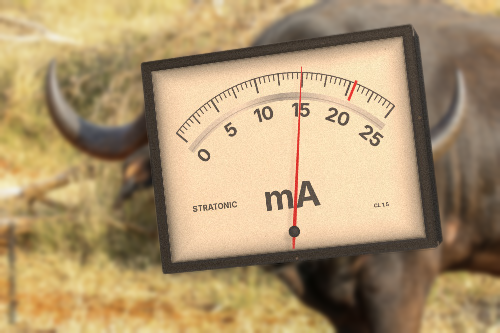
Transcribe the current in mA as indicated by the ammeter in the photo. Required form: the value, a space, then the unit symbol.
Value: 15 mA
